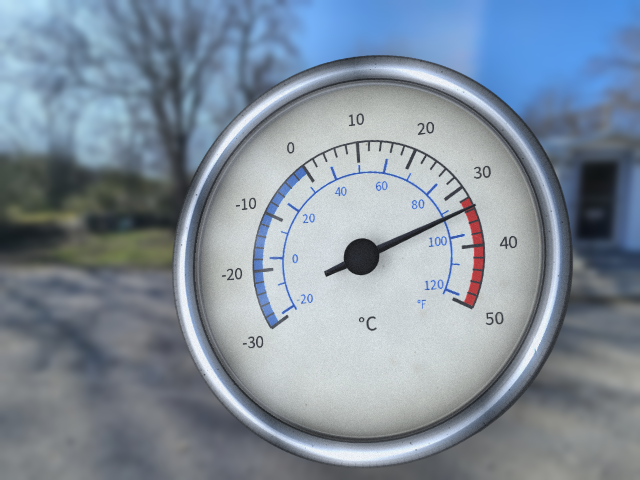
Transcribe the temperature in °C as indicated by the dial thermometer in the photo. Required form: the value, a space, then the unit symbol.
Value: 34 °C
